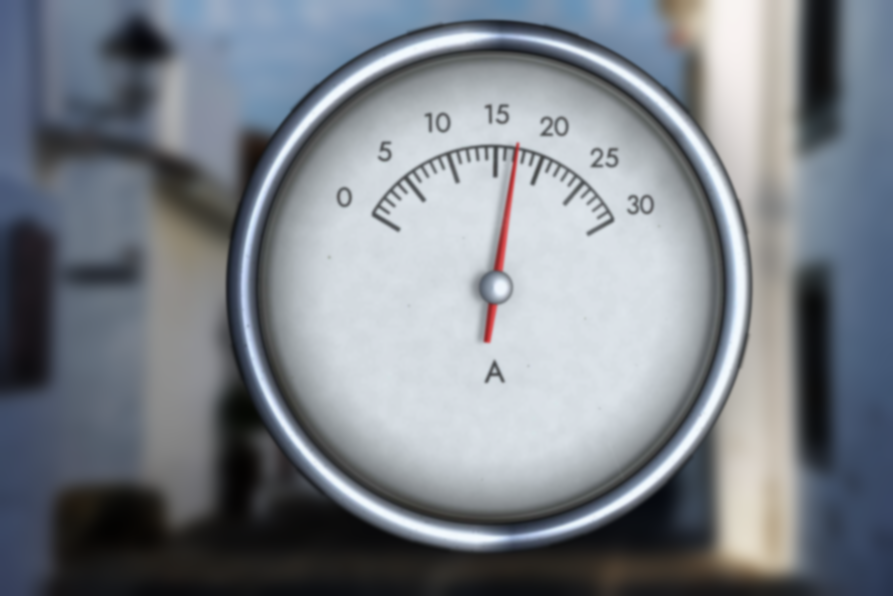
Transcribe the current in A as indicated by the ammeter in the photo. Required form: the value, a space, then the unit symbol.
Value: 17 A
